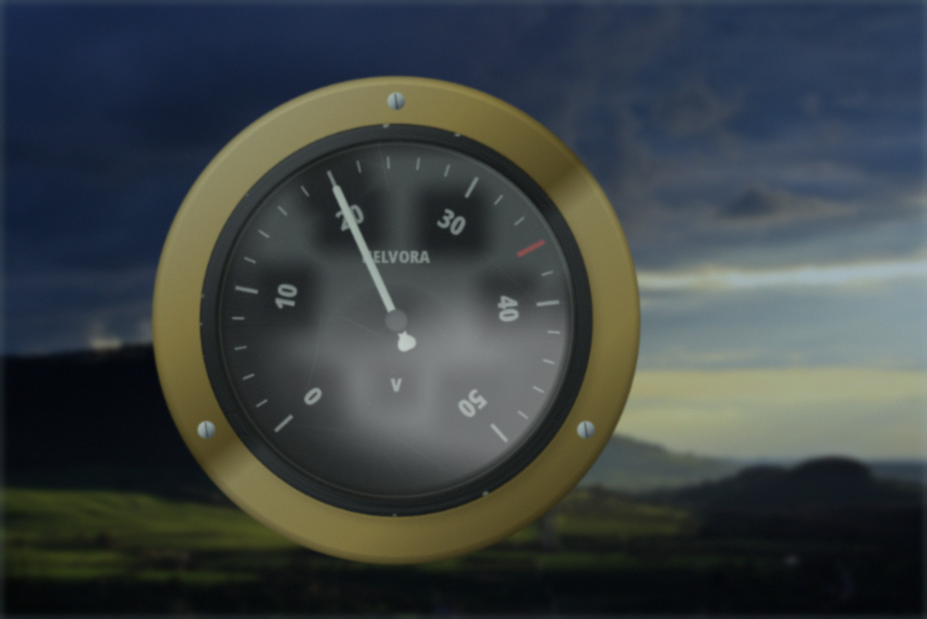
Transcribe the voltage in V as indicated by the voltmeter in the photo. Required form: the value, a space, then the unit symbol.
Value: 20 V
